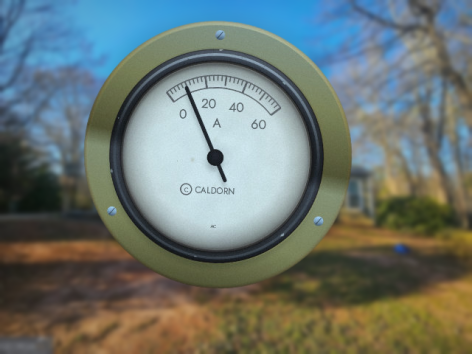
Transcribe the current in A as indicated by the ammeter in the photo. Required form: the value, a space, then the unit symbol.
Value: 10 A
